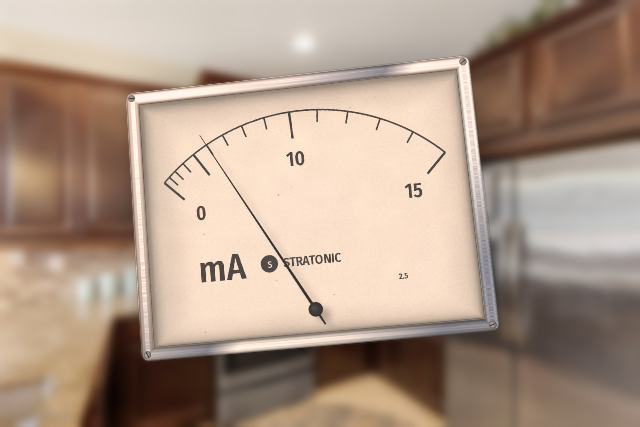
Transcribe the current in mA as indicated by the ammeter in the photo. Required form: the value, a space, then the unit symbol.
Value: 6 mA
